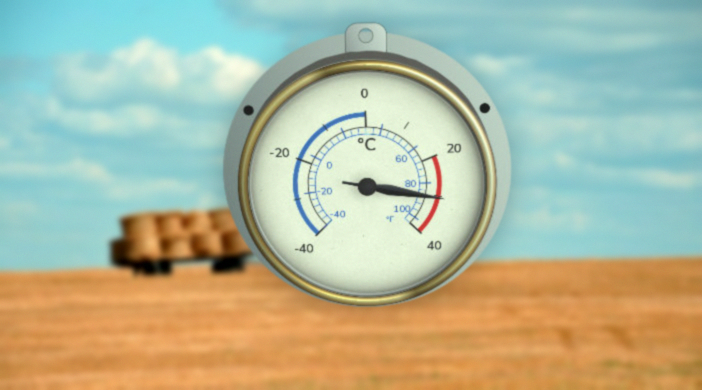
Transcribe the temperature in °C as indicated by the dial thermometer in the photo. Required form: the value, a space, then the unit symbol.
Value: 30 °C
